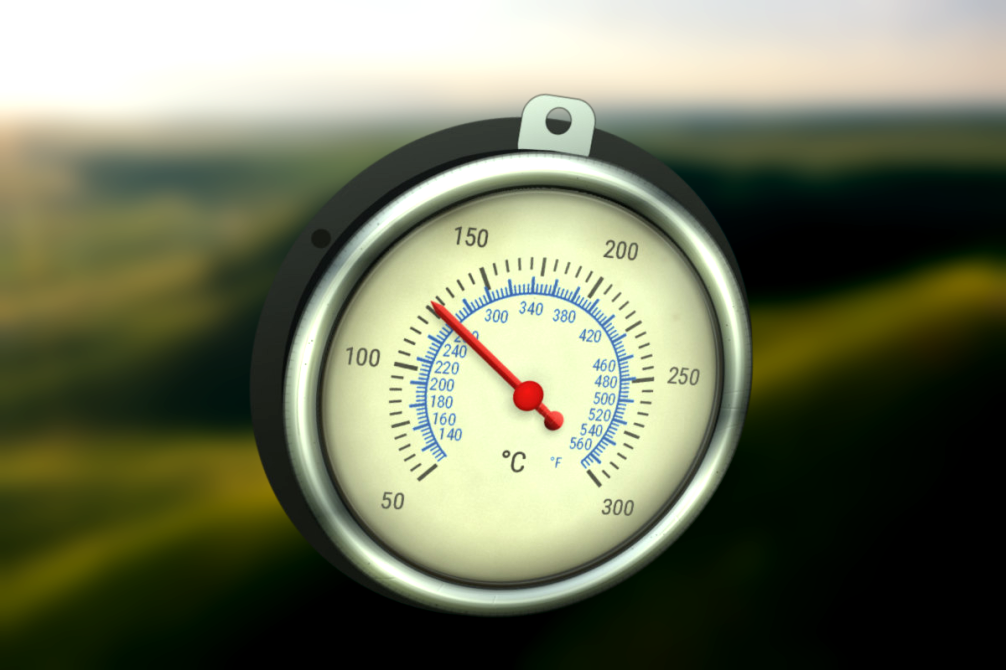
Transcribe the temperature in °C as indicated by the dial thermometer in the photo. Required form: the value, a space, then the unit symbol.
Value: 127.5 °C
